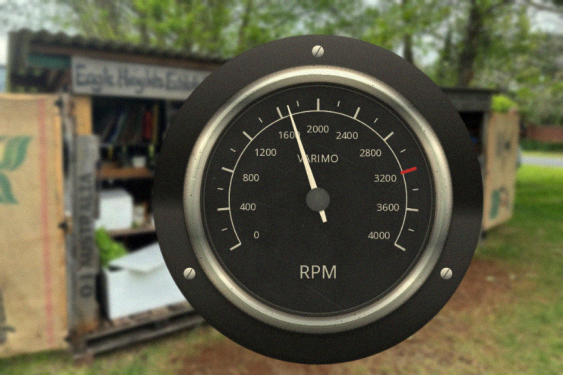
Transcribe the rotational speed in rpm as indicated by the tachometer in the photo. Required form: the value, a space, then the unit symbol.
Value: 1700 rpm
